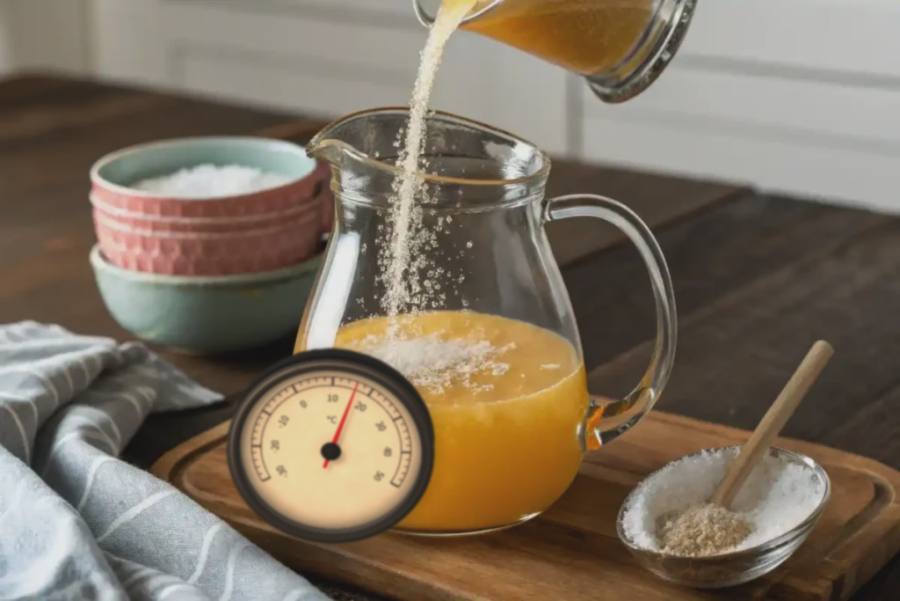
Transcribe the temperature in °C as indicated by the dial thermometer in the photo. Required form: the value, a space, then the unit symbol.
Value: 16 °C
